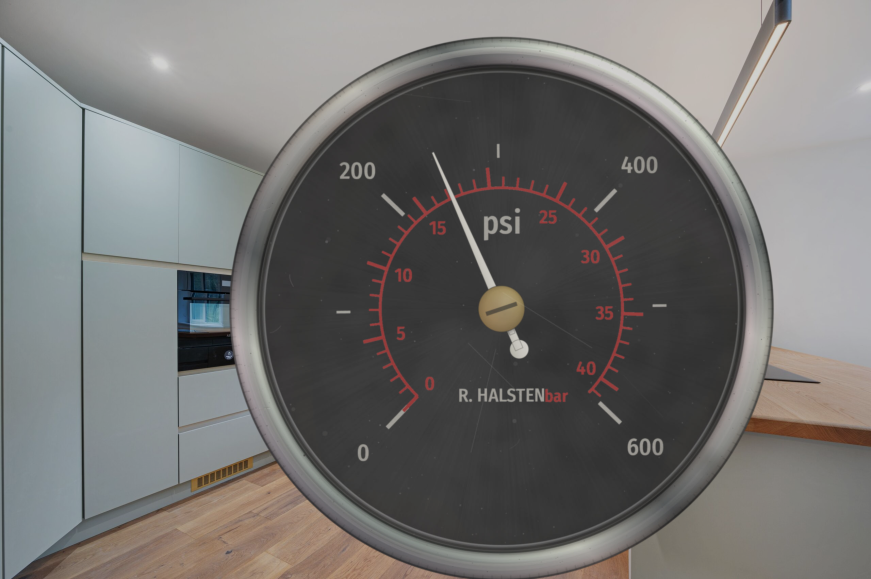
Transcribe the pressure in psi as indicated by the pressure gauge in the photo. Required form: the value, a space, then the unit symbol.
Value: 250 psi
